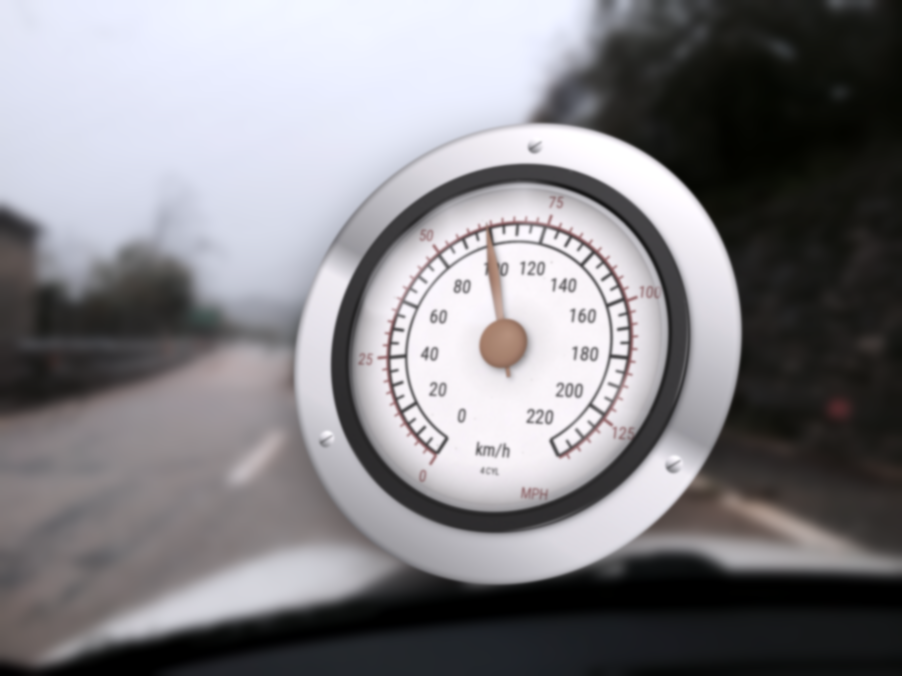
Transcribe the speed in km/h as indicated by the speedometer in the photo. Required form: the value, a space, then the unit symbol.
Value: 100 km/h
